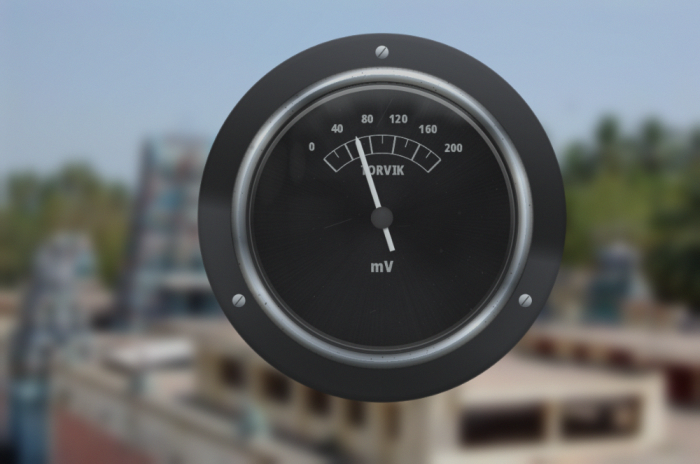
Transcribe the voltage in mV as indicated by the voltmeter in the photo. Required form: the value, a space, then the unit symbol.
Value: 60 mV
